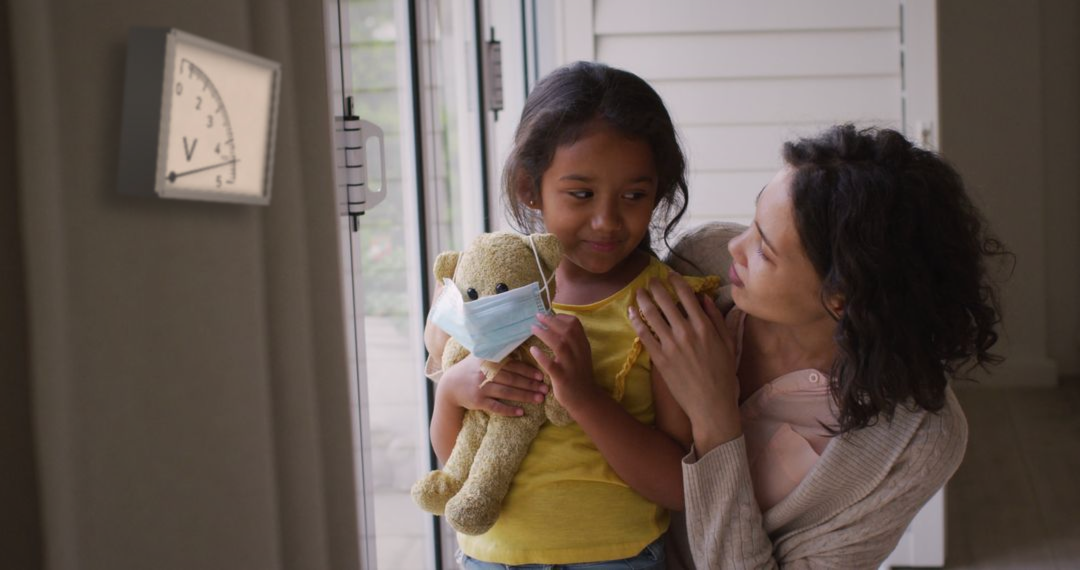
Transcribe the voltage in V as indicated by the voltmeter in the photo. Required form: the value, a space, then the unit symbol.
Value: 4.5 V
